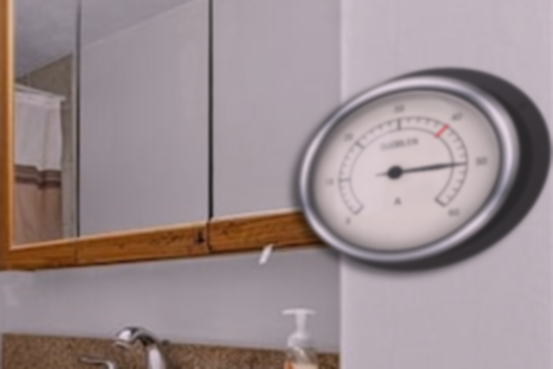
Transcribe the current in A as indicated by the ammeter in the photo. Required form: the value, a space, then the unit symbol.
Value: 50 A
